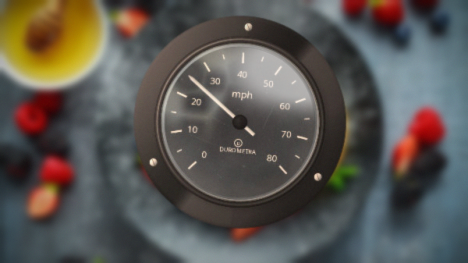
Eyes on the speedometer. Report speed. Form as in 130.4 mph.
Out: 25 mph
